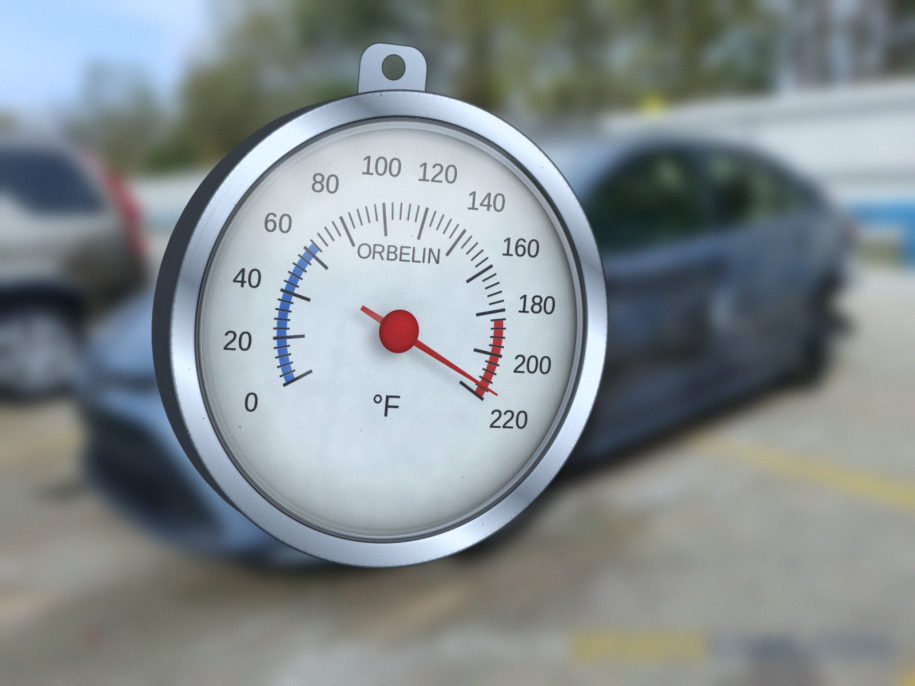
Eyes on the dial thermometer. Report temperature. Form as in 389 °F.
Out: 216 °F
